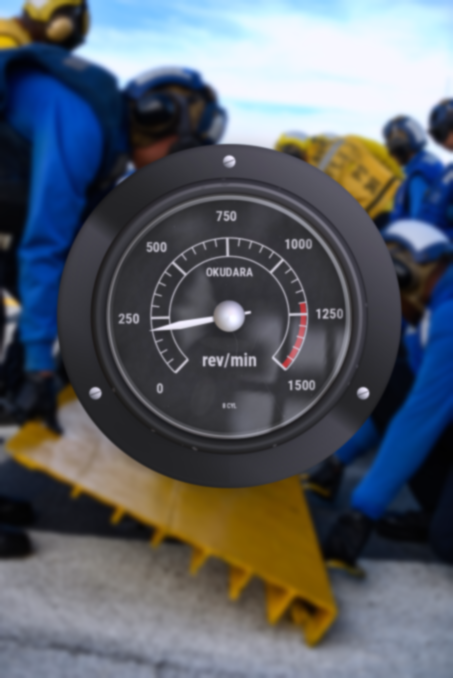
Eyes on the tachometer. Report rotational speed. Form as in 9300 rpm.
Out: 200 rpm
